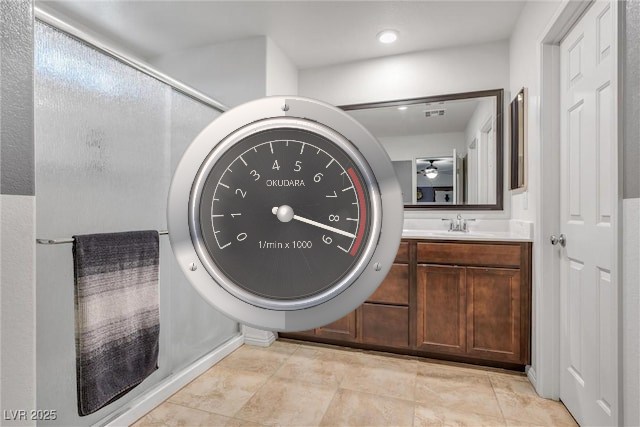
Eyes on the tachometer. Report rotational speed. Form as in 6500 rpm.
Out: 8500 rpm
